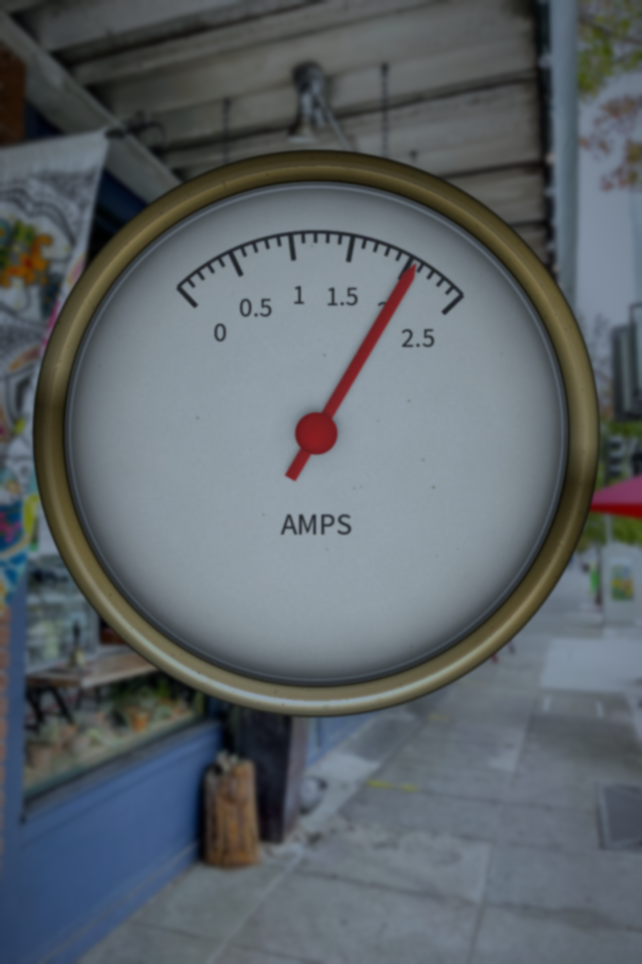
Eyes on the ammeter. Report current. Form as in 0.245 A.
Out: 2.05 A
